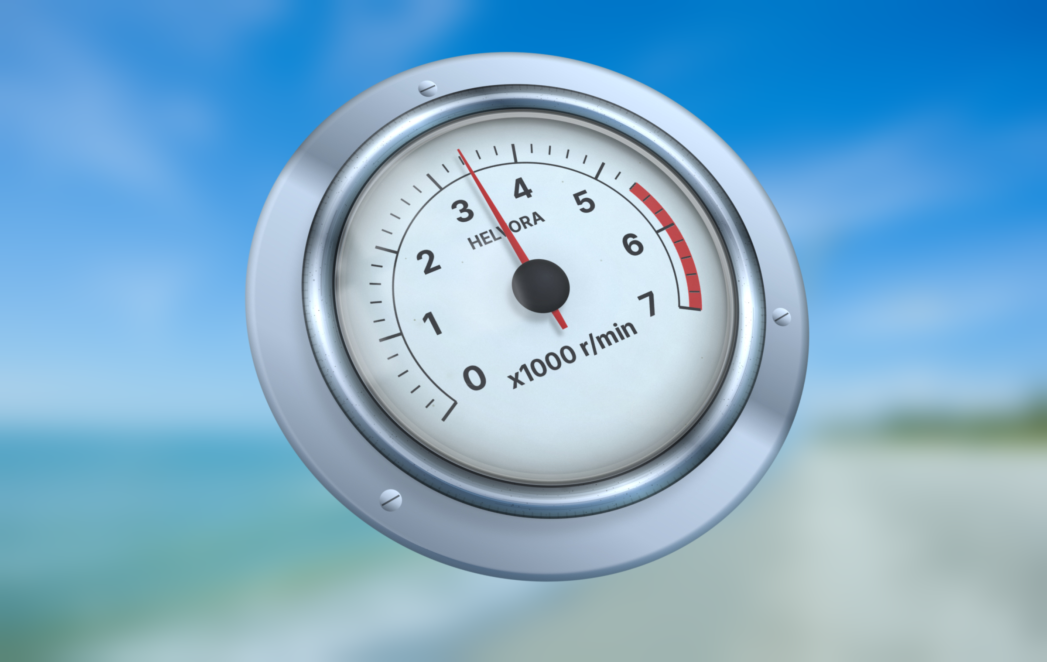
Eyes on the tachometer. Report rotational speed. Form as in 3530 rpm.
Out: 3400 rpm
